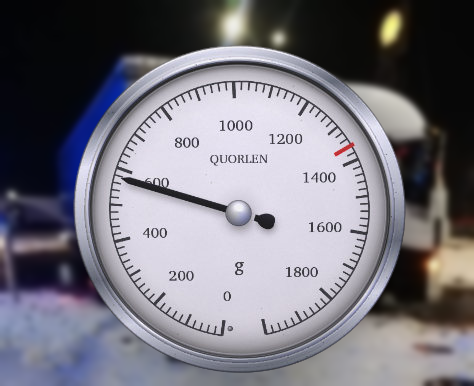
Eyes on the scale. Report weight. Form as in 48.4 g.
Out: 580 g
